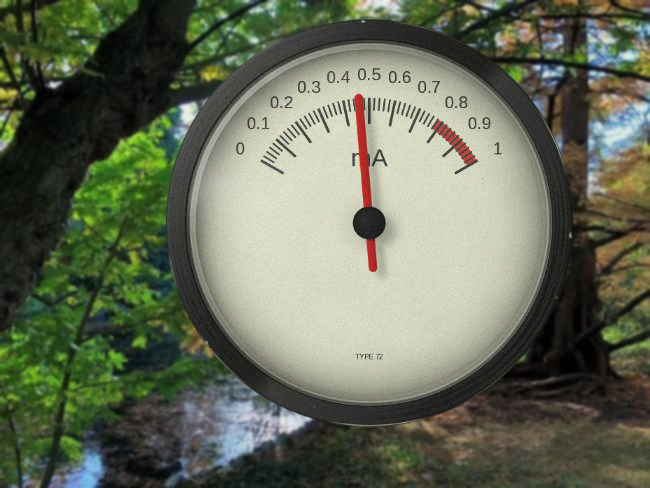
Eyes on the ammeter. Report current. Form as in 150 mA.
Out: 0.46 mA
